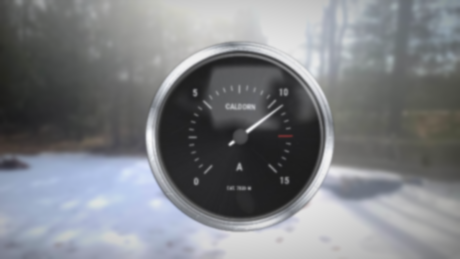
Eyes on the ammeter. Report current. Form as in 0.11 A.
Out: 10.5 A
